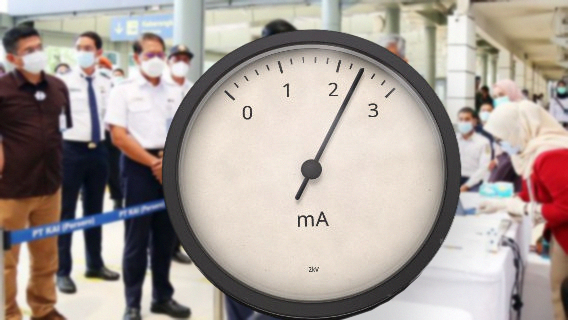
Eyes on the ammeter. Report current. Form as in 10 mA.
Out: 2.4 mA
